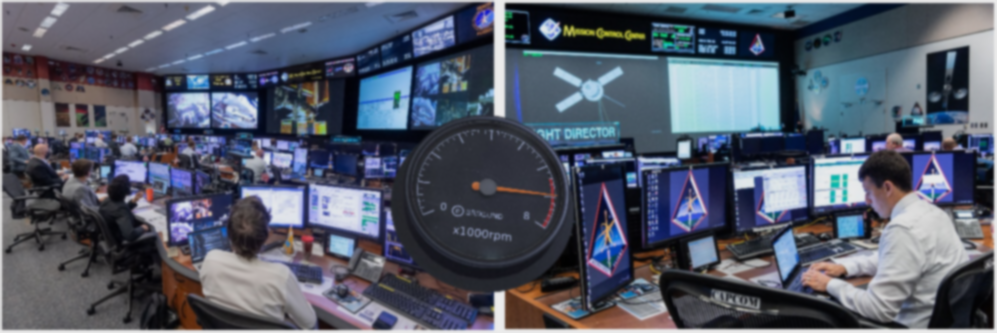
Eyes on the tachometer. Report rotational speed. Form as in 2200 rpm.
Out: 7000 rpm
